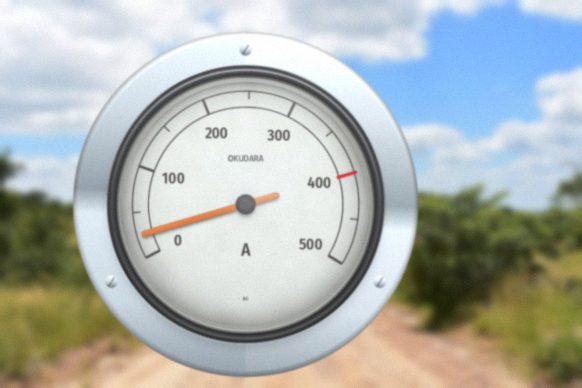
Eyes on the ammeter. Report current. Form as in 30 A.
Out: 25 A
